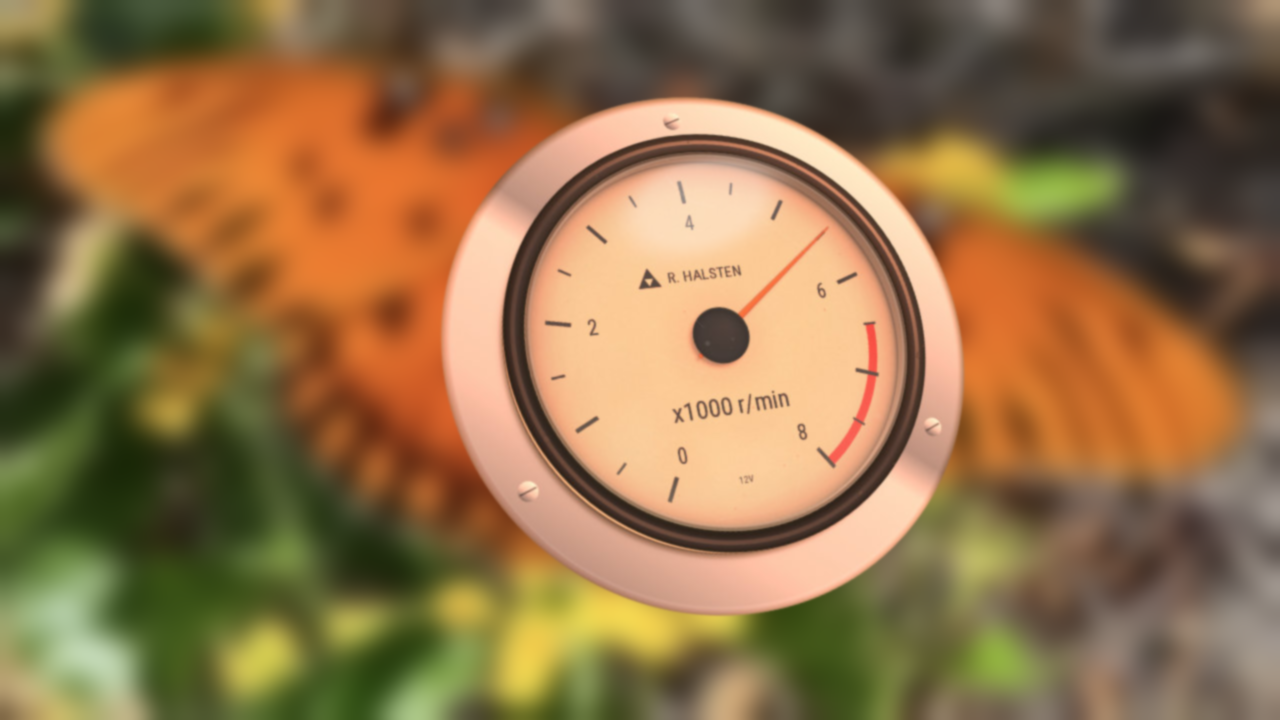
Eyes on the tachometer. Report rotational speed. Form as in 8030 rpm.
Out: 5500 rpm
